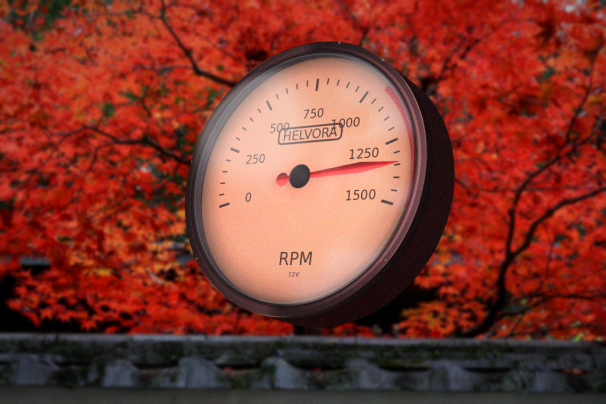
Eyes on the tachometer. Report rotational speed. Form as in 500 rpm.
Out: 1350 rpm
